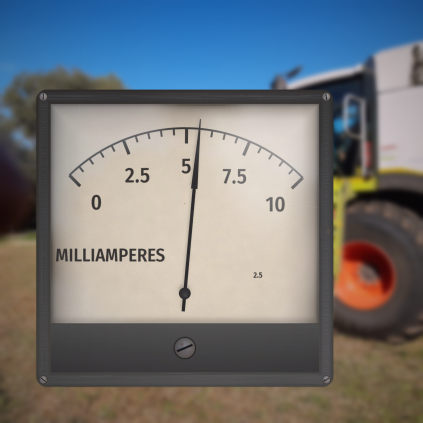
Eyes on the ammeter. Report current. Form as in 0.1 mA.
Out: 5.5 mA
